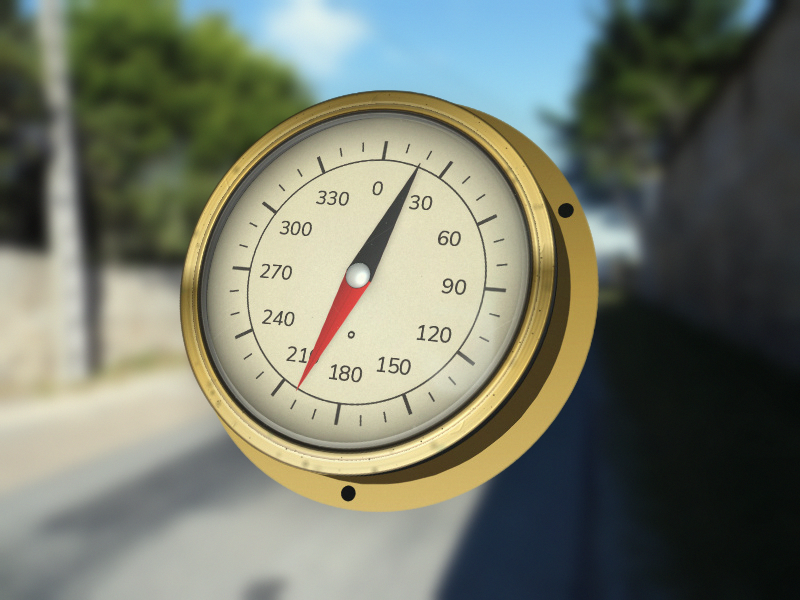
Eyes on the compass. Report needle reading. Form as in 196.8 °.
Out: 200 °
